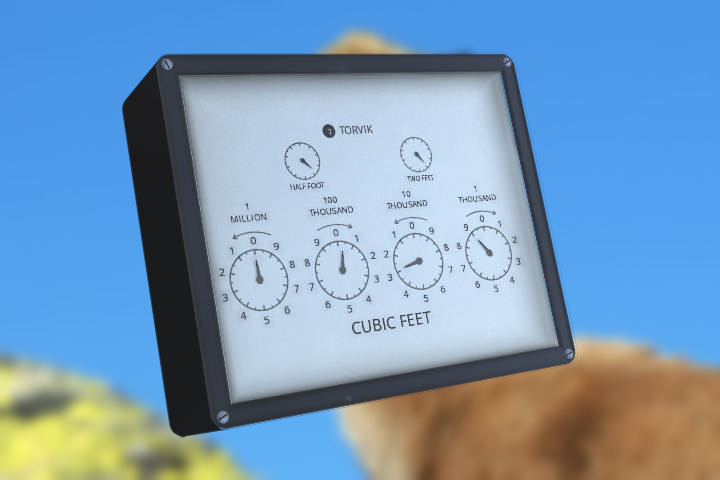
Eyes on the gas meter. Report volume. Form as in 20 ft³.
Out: 2900 ft³
